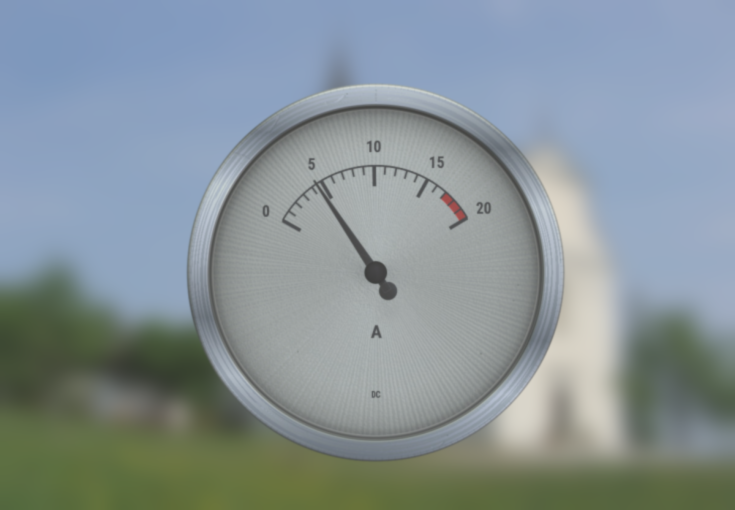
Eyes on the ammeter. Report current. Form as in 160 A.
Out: 4.5 A
